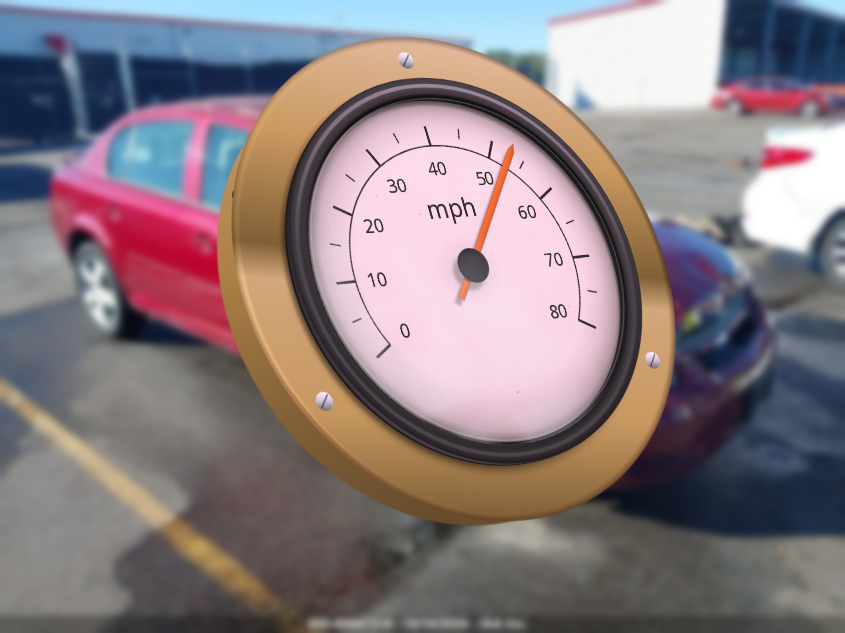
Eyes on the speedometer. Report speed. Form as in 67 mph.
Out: 52.5 mph
